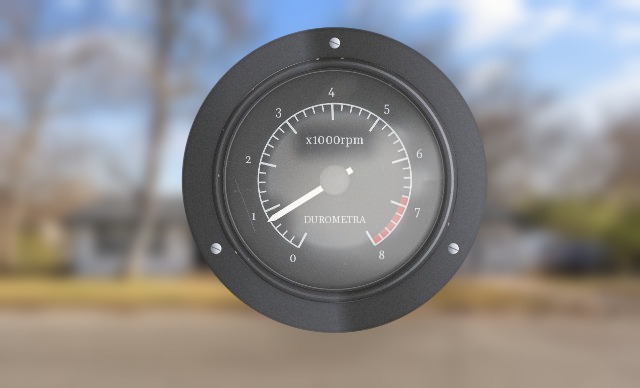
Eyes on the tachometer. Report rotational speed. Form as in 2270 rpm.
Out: 800 rpm
